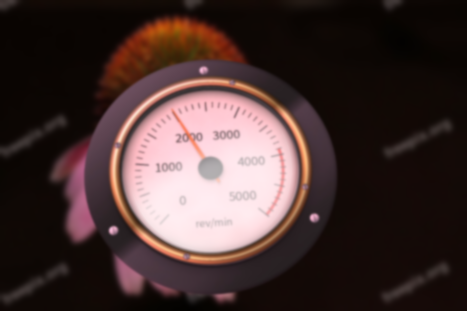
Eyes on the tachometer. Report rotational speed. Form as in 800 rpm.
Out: 2000 rpm
